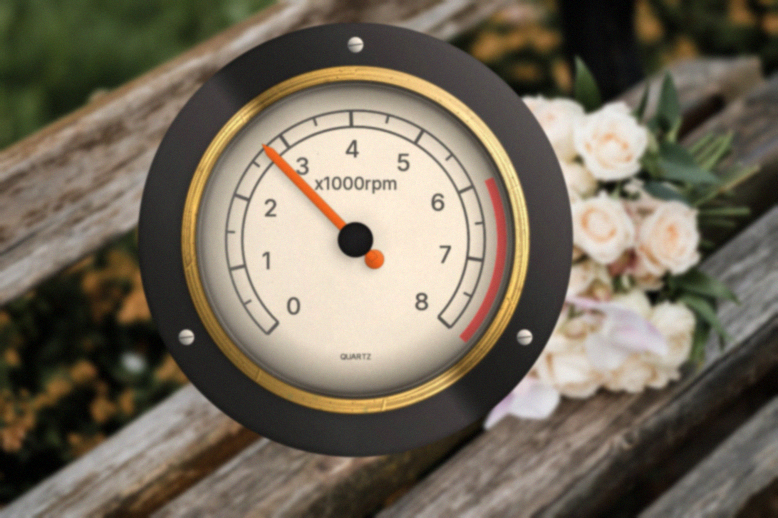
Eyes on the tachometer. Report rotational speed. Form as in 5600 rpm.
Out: 2750 rpm
